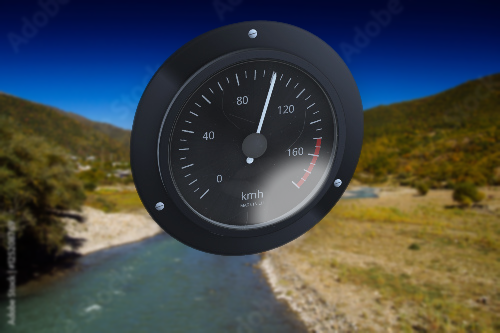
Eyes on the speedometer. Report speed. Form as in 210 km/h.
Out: 100 km/h
